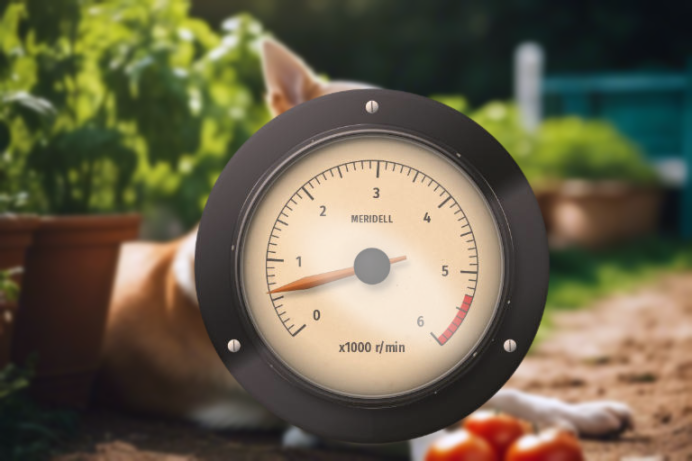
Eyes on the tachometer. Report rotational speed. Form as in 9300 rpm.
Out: 600 rpm
